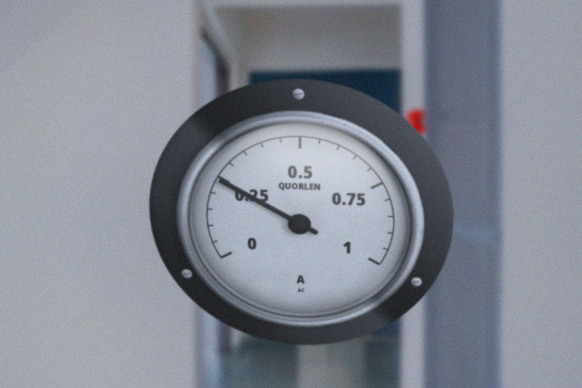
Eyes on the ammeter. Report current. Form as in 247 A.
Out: 0.25 A
